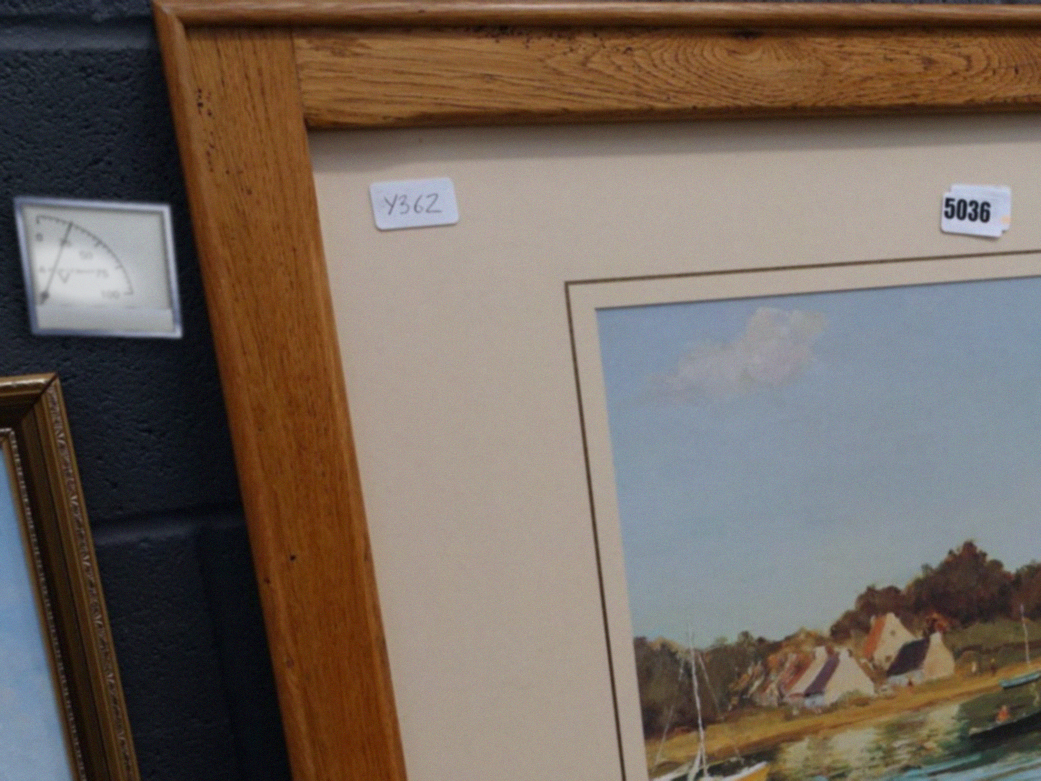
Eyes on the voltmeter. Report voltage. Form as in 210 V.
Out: 25 V
